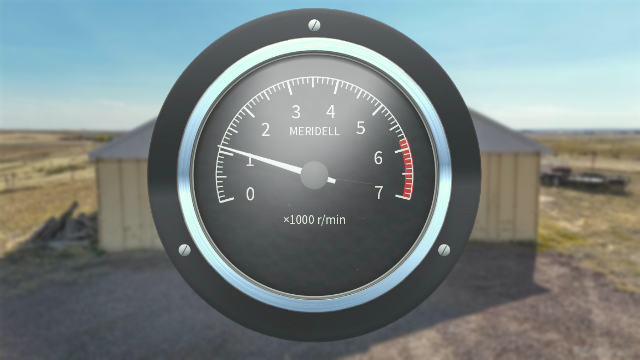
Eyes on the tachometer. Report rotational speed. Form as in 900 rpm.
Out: 1100 rpm
